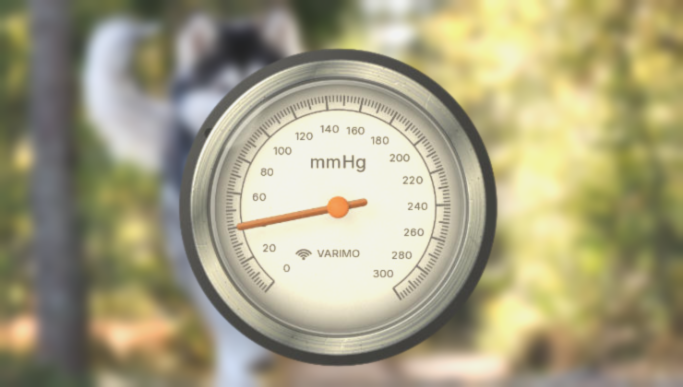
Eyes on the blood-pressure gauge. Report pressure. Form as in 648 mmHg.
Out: 40 mmHg
